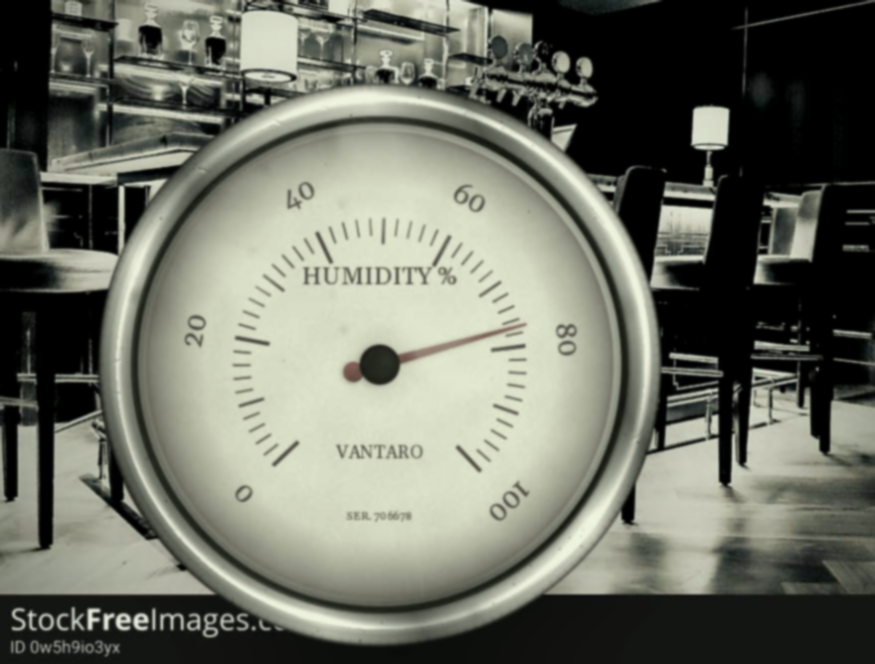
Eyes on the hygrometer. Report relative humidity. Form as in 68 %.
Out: 77 %
